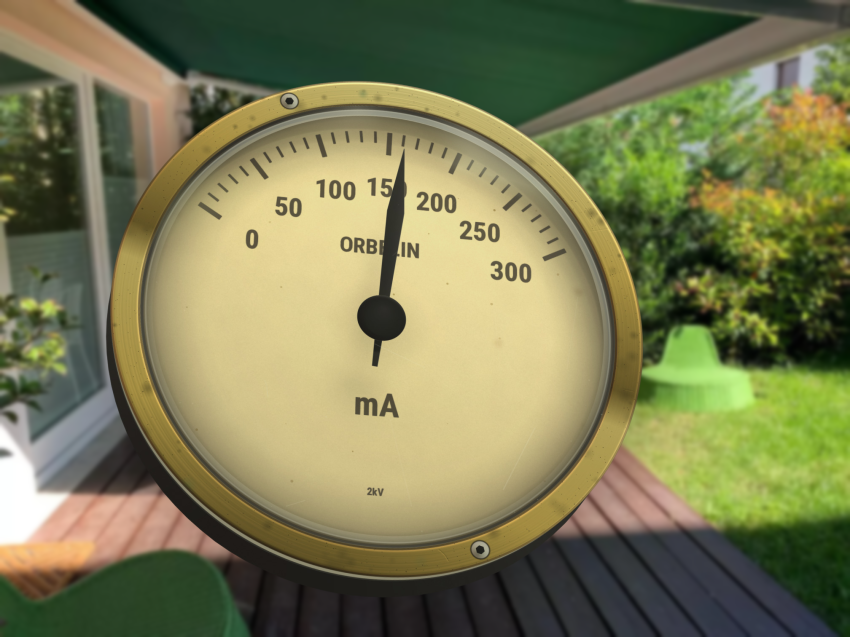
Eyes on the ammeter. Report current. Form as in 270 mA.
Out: 160 mA
